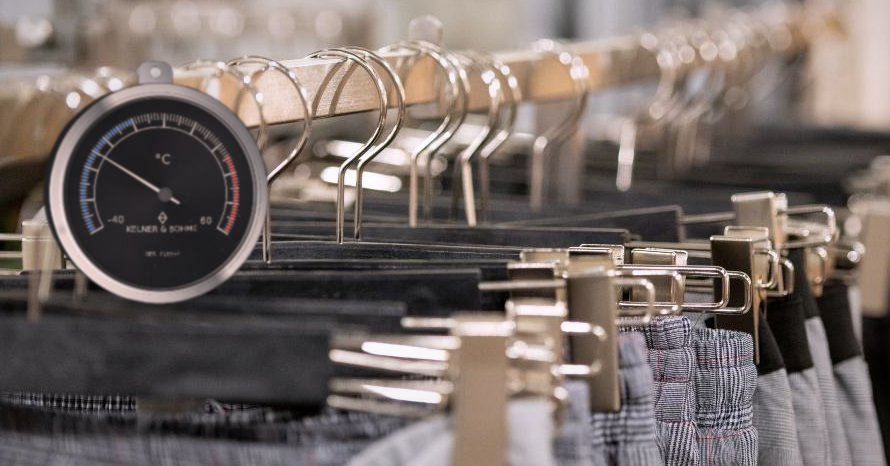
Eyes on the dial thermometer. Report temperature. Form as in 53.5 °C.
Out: -15 °C
